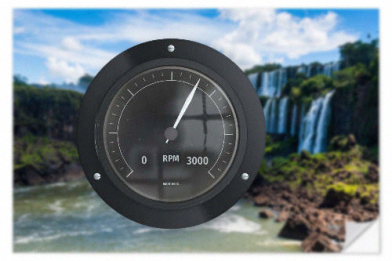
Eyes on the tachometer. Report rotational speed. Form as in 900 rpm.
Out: 1800 rpm
